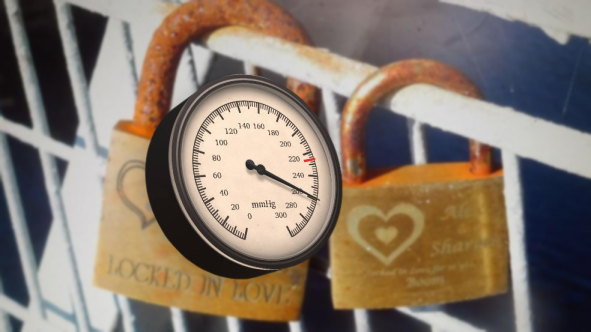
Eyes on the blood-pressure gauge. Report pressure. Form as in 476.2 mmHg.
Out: 260 mmHg
